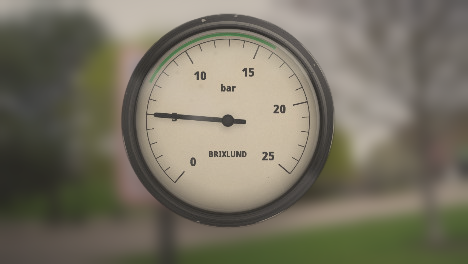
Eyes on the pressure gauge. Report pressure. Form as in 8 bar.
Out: 5 bar
